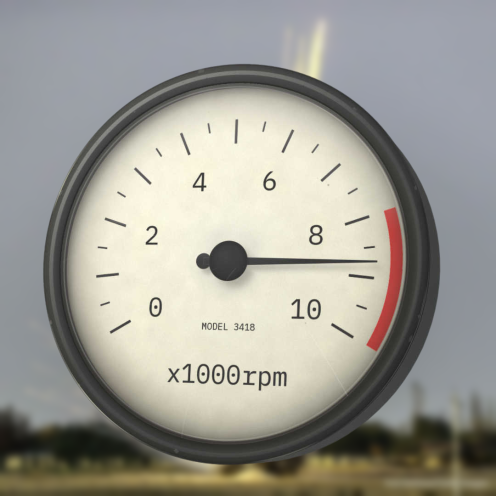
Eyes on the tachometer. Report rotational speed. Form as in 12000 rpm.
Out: 8750 rpm
